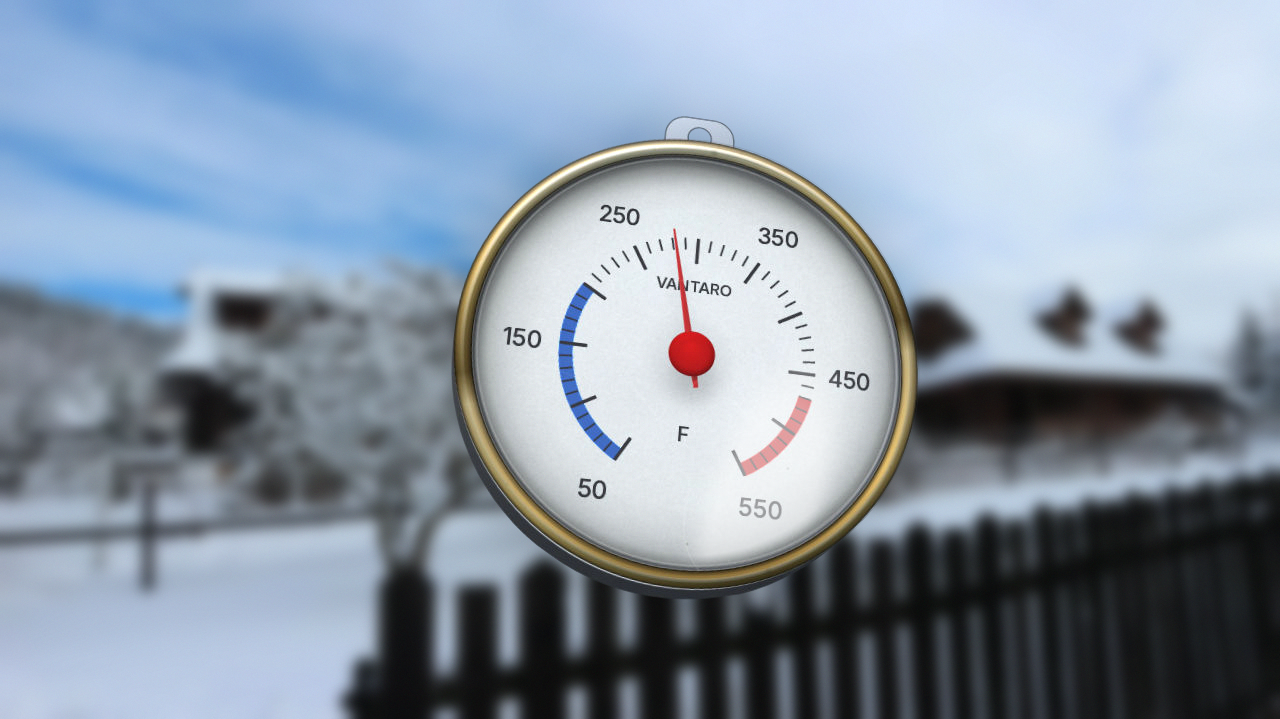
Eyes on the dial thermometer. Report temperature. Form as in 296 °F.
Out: 280 °F
